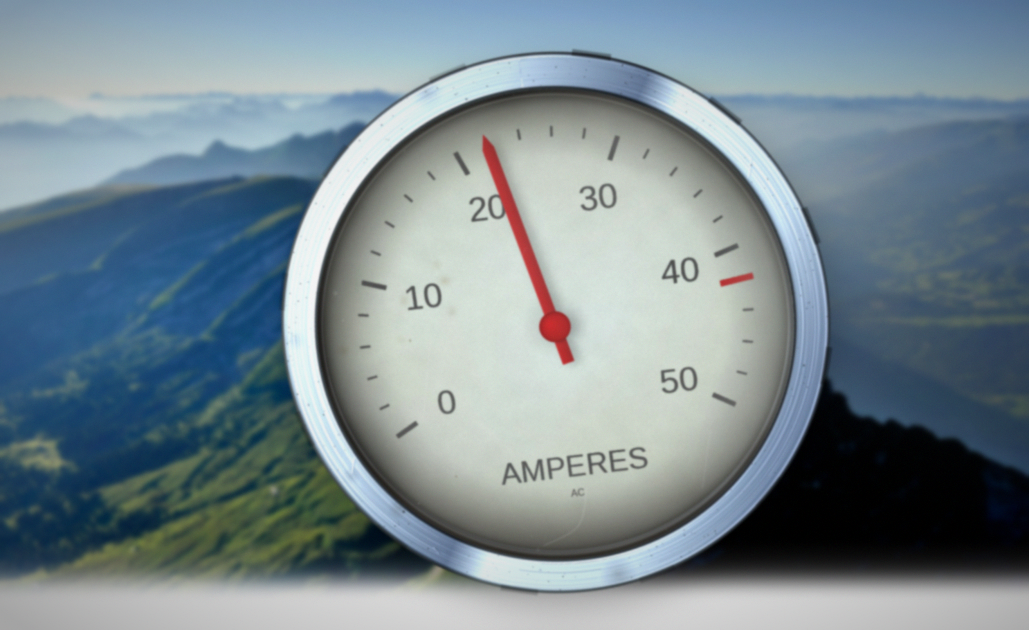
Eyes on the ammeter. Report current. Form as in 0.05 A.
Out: 22 A
